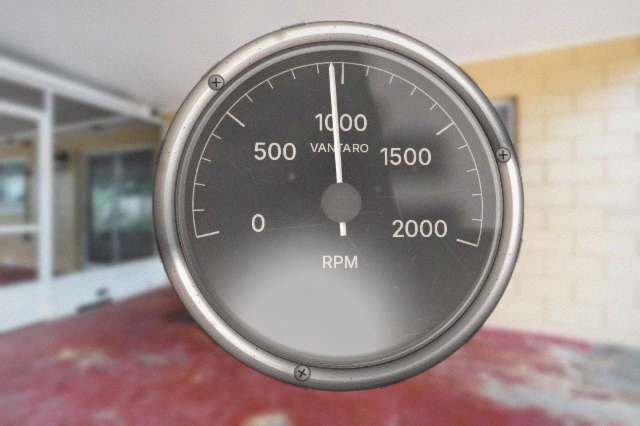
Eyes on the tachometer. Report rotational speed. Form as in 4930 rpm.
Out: 950 rpm
